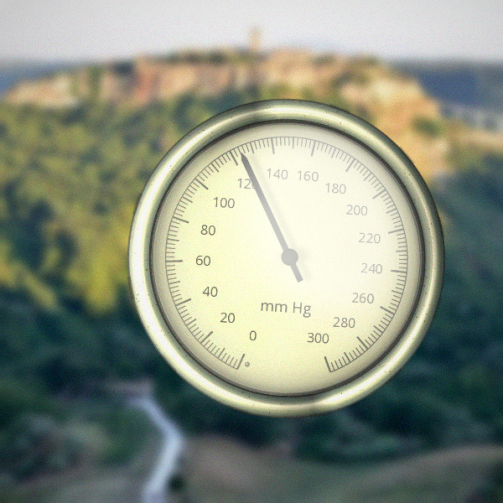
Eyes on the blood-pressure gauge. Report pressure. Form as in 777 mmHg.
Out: 124 mmHg
